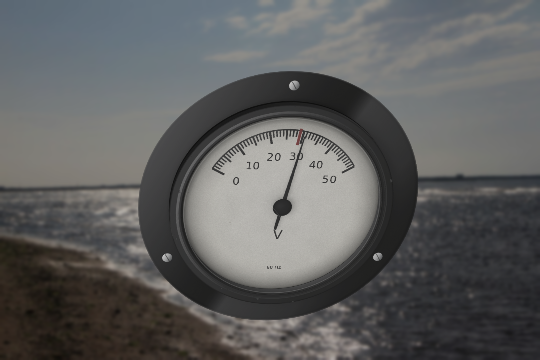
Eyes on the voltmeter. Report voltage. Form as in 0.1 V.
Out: 30 V
